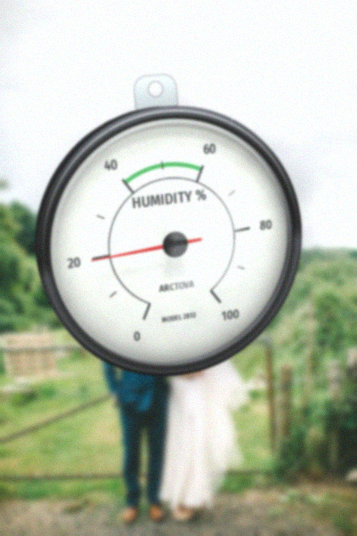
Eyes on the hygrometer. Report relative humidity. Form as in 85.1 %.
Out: 20 %
